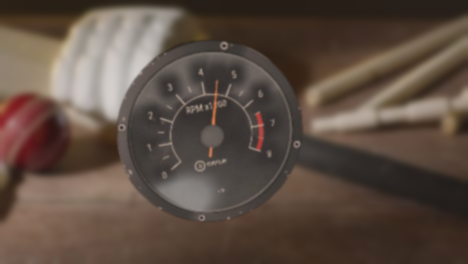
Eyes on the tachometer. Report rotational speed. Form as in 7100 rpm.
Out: 4500 rpm
